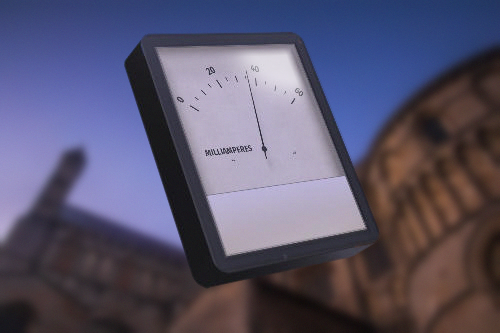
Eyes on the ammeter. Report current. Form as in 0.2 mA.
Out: 35 mA
